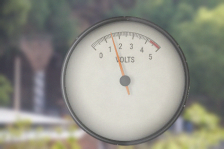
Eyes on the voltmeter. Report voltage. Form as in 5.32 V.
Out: 1.5 V
